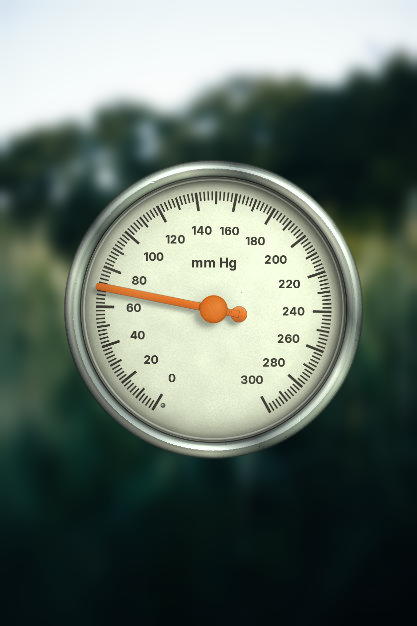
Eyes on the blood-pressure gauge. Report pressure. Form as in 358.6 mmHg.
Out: 70 mmHg
